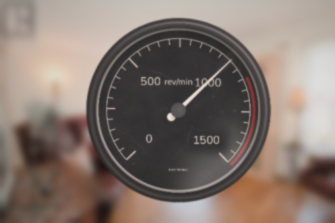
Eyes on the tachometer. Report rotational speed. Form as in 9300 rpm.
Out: 1000 rpm
